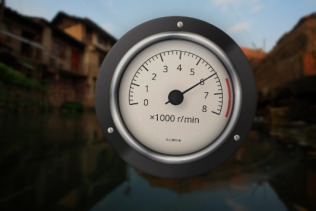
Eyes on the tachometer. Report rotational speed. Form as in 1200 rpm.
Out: 6000 rpm
